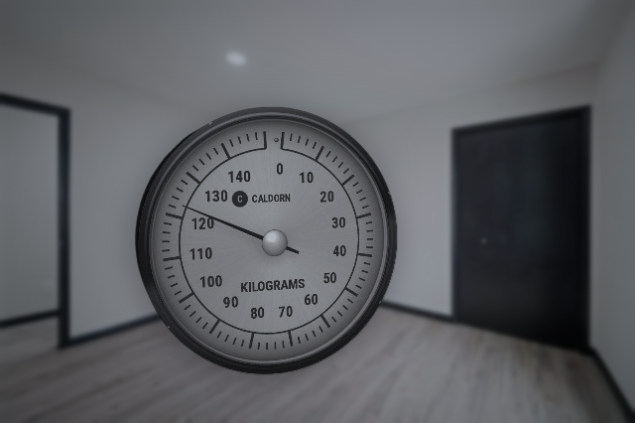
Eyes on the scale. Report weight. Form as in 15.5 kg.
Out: 123 kg
